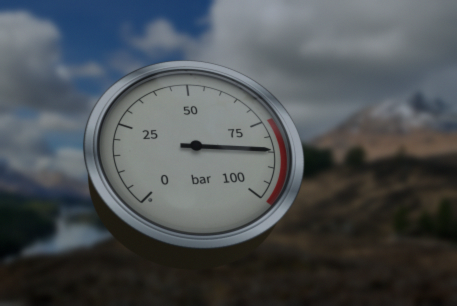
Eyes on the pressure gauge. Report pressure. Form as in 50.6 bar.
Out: 85 bar
